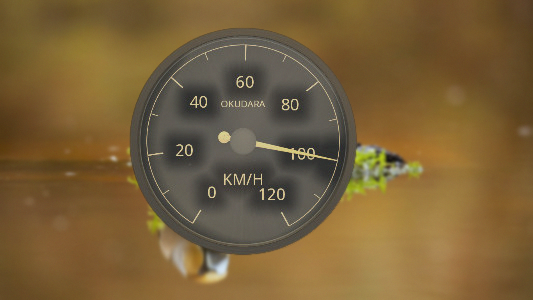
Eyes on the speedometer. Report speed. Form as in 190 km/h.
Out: 100 km/h
